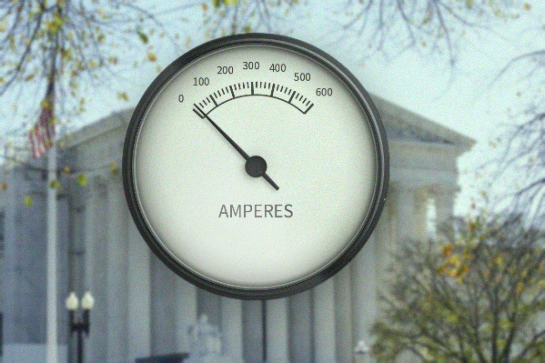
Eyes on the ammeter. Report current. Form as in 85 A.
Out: 20 A
